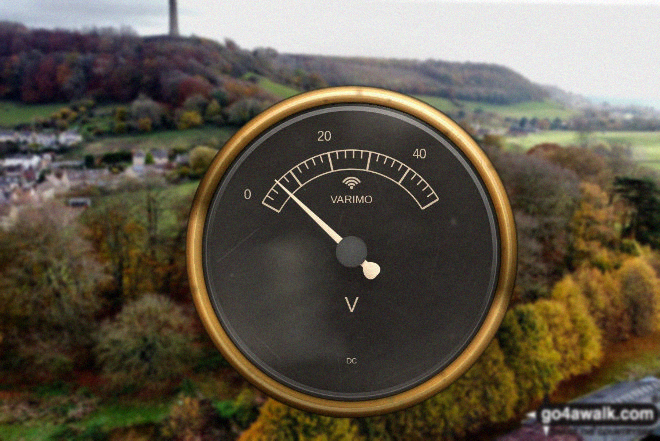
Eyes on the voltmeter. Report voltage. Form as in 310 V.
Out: 6 V
